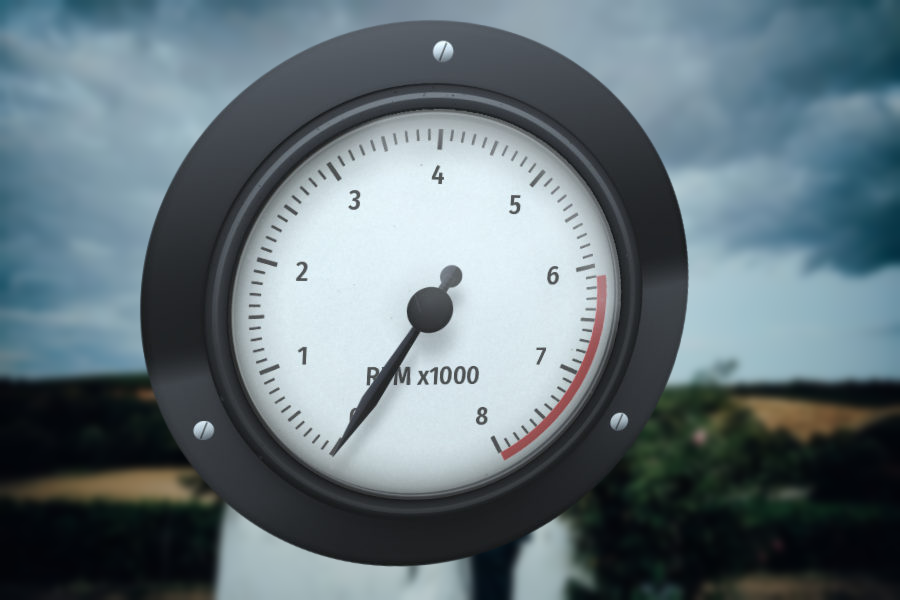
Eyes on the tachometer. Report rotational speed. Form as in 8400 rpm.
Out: 0 rpm
